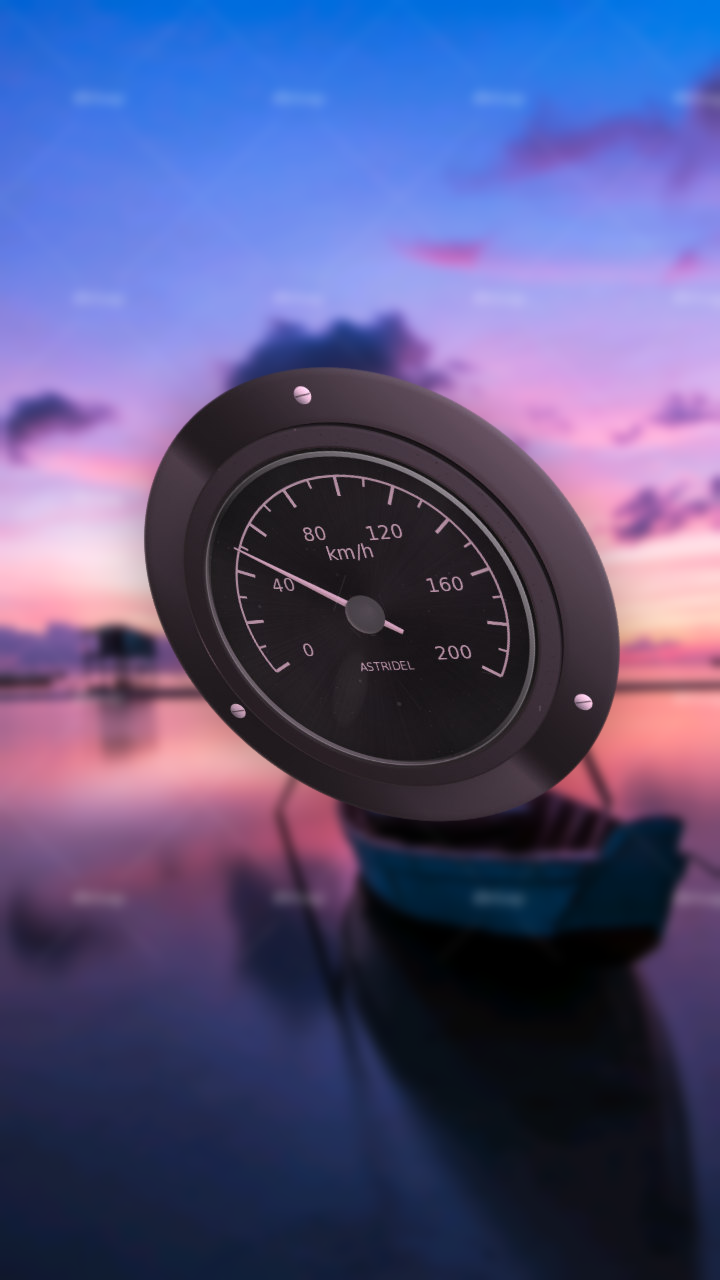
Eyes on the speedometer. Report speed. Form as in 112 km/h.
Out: 50 km/h
